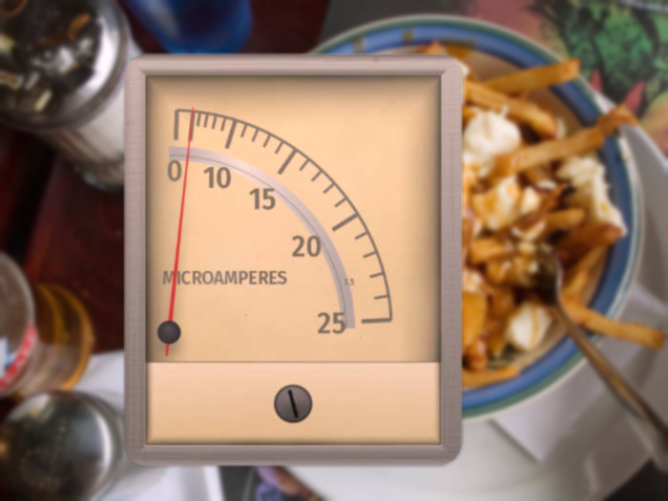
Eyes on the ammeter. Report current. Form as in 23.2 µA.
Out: 5 µA
